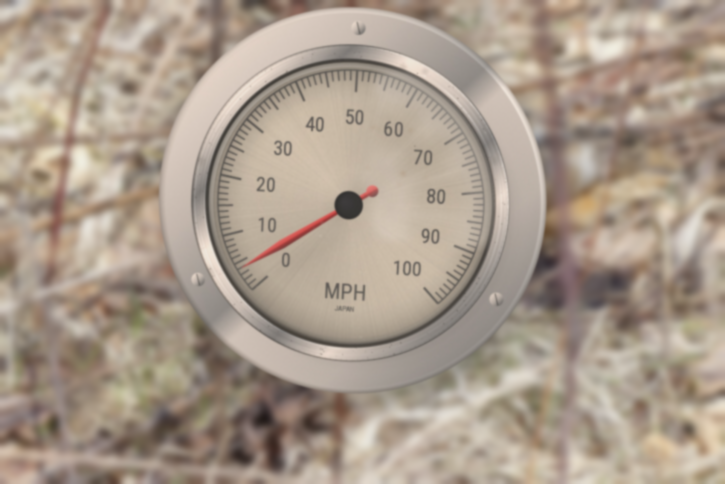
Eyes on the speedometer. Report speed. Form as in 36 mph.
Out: 4 mph
